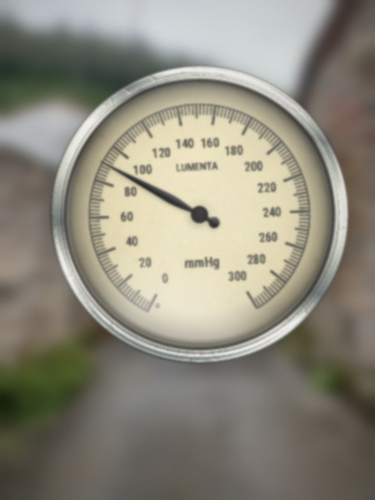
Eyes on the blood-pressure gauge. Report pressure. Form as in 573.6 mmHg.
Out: 90 mmHg
